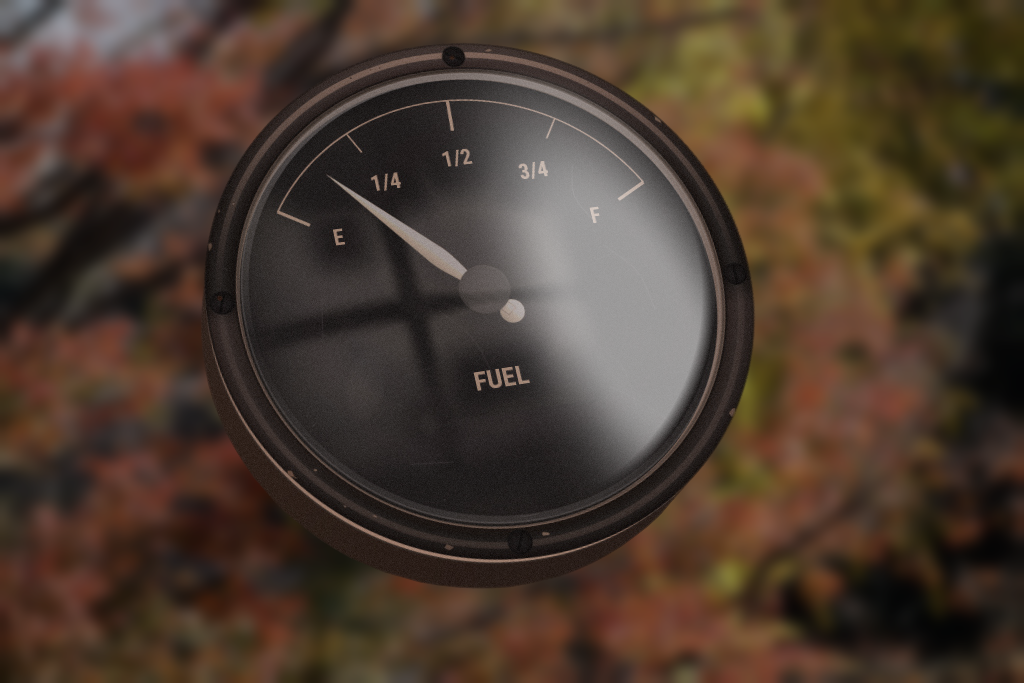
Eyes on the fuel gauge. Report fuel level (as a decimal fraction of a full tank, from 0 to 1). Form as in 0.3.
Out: 0.125
